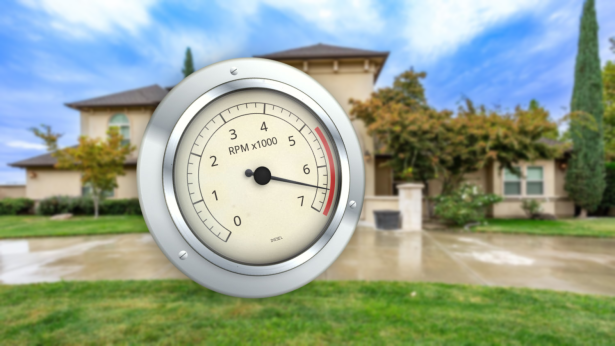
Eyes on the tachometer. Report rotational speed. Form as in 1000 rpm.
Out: 6500 rpm
